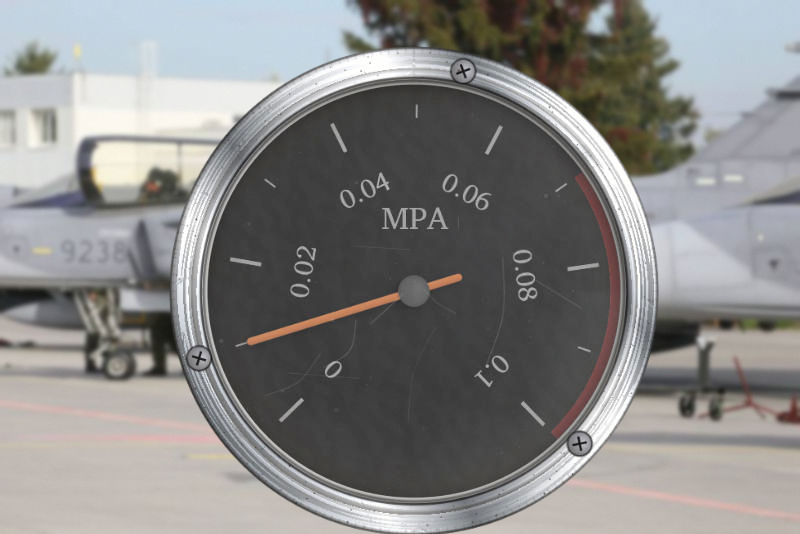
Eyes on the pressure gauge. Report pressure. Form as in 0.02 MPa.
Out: 0.01 MPa
